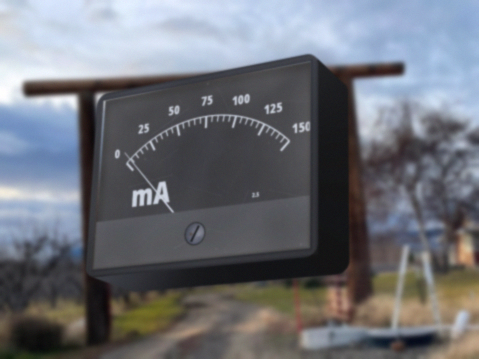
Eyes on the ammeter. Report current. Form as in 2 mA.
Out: 5 mA
